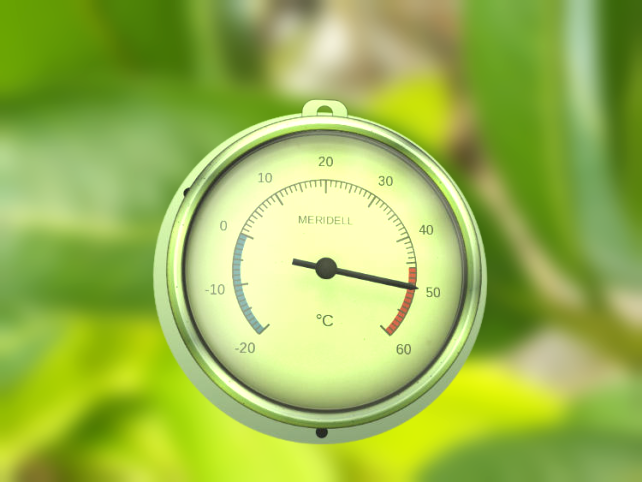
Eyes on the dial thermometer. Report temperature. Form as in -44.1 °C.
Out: 50 °C
